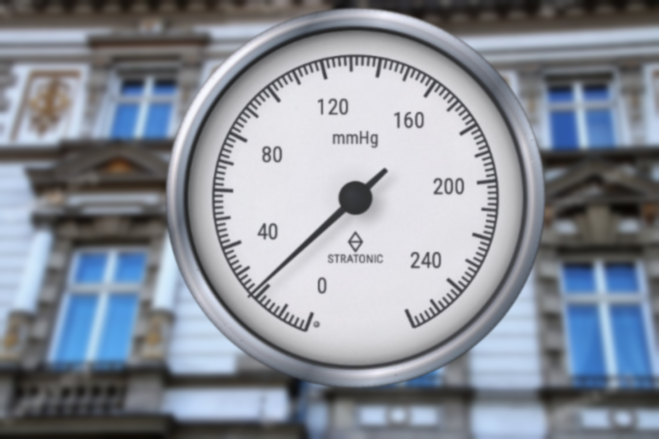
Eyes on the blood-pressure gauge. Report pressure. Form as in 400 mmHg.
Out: 22 mmHg
